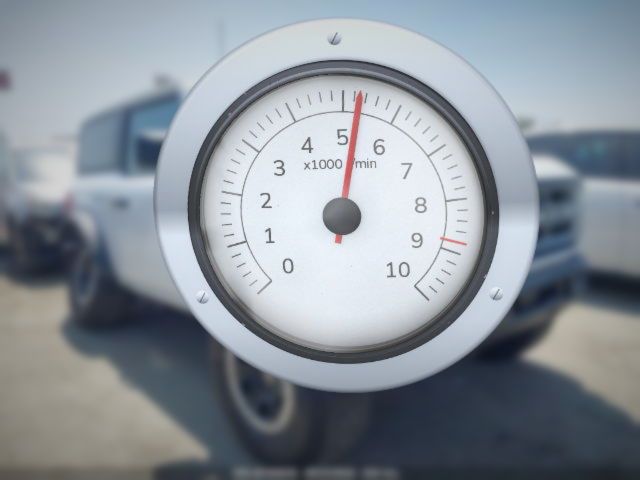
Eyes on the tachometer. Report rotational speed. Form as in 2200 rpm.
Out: 5300 rpm
